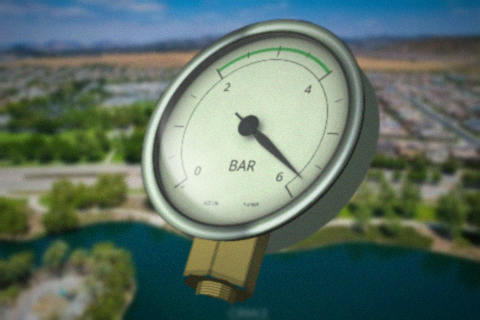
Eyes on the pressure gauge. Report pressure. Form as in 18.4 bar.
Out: 5.75 bar
